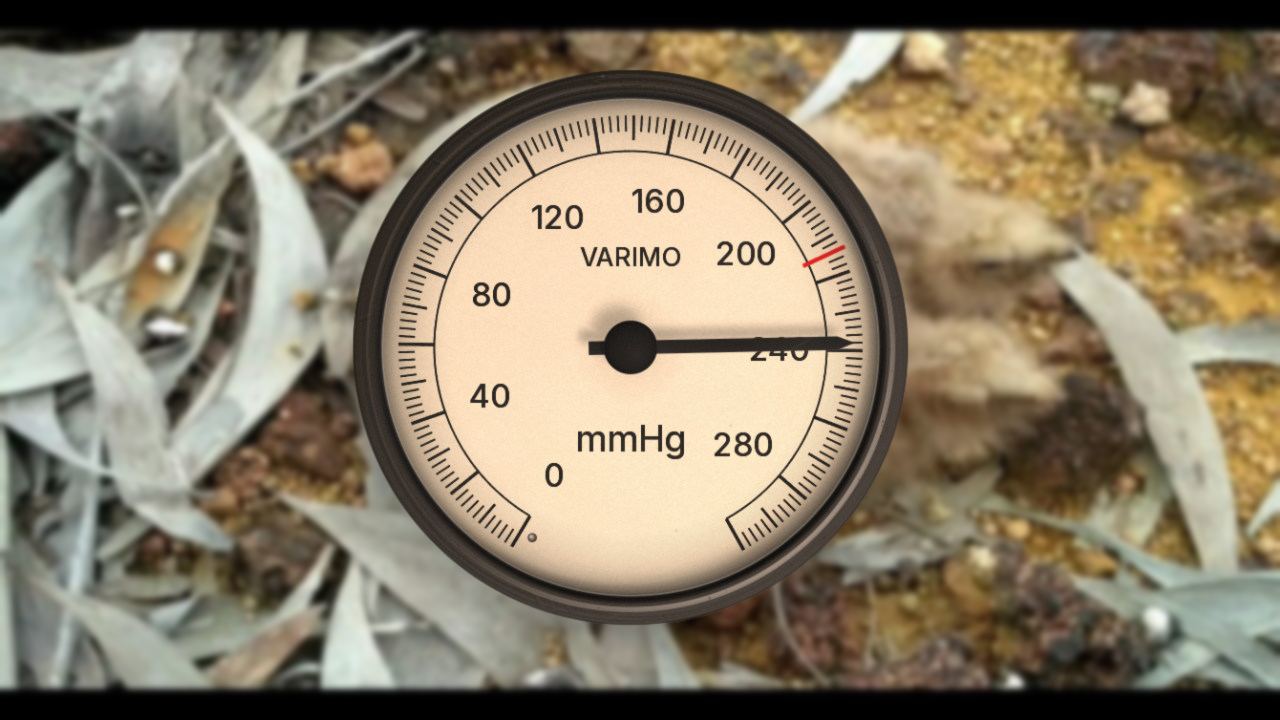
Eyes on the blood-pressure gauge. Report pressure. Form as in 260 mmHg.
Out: 238 mmHg
